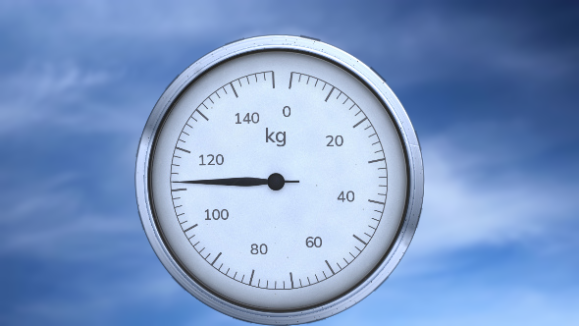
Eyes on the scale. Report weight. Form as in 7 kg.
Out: 112 kg
